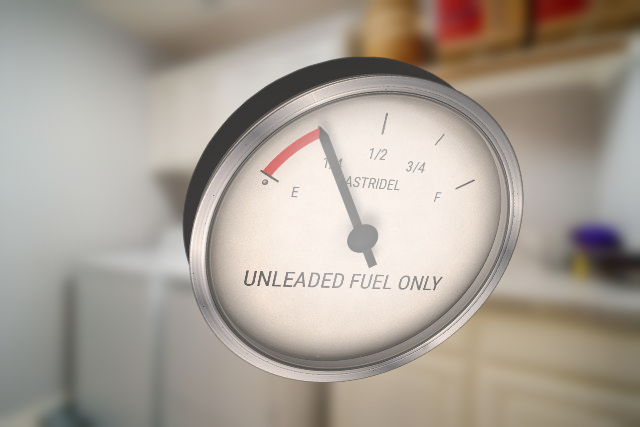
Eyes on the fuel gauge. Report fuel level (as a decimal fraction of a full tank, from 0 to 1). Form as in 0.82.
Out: 0.25
